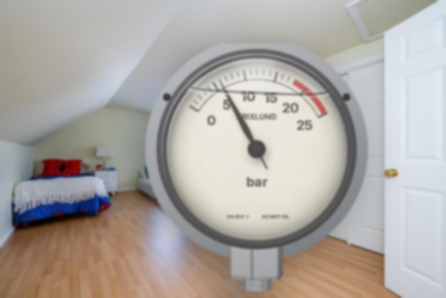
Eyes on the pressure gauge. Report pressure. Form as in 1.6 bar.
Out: 6 bar
